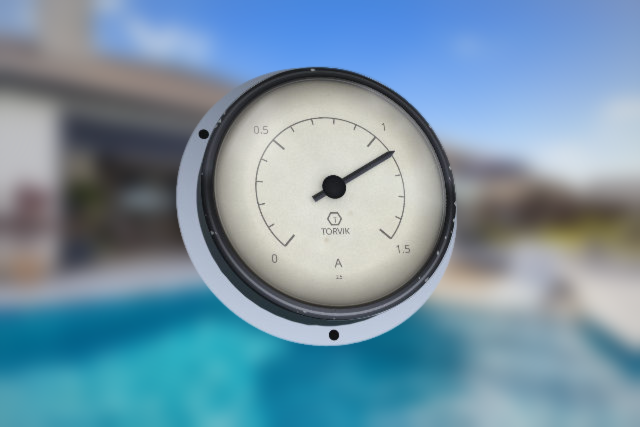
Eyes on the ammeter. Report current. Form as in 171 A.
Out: 1.1 A
